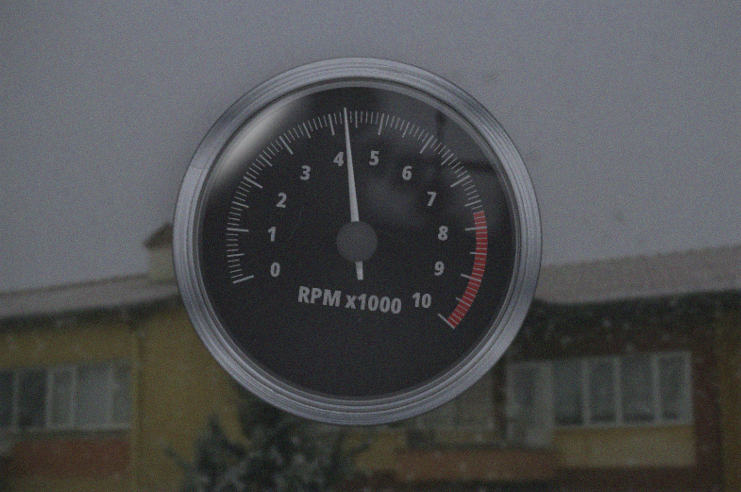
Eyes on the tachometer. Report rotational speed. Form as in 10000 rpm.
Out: 4300 rpm
